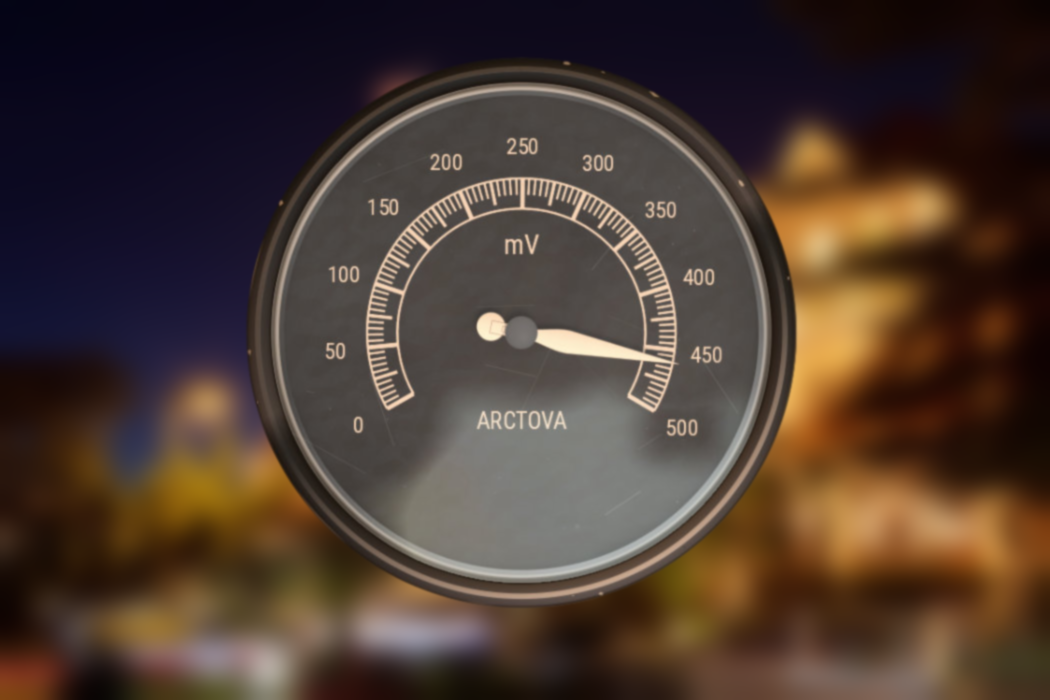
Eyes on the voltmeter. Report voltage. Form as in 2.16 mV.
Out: 460 mV
